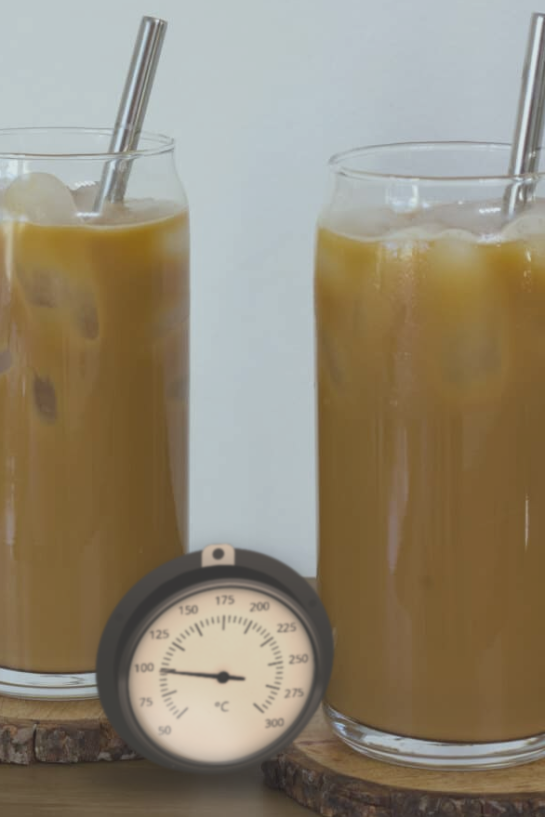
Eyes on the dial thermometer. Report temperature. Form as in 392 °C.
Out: 100 °C
